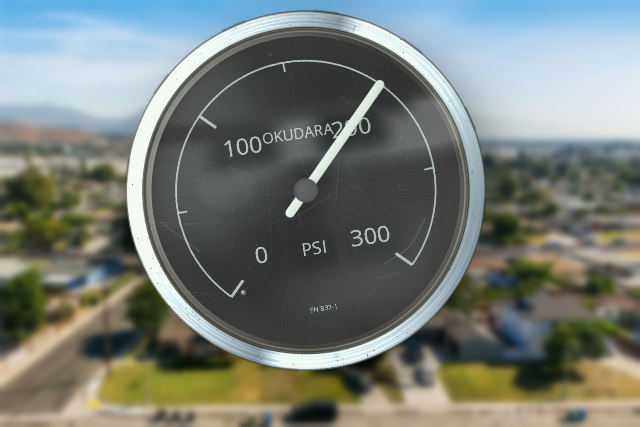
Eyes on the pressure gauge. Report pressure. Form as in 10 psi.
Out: 200 psi
